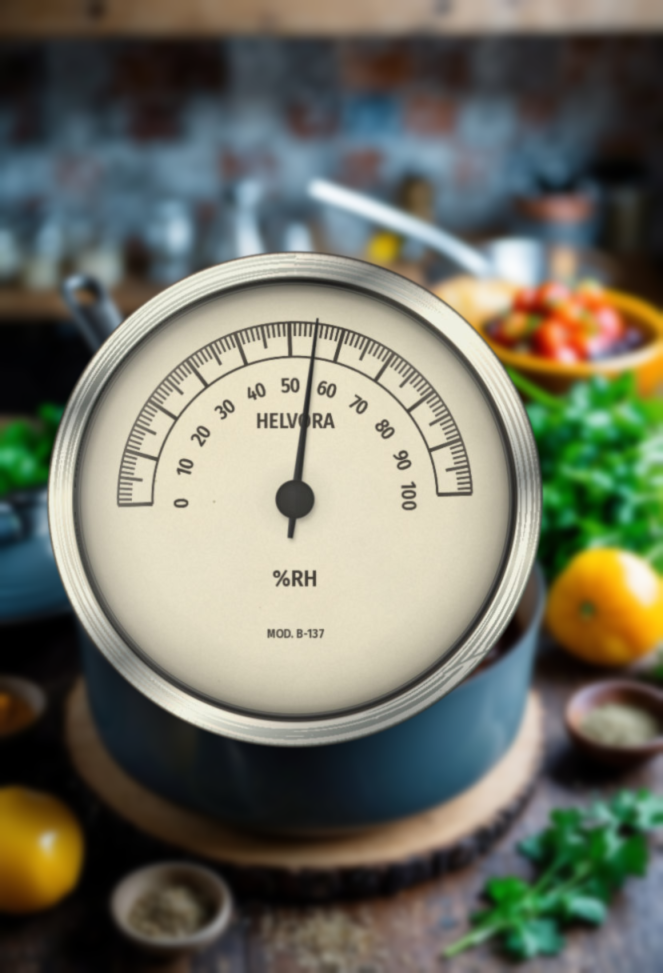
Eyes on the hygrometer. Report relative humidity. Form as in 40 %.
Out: 55 %
